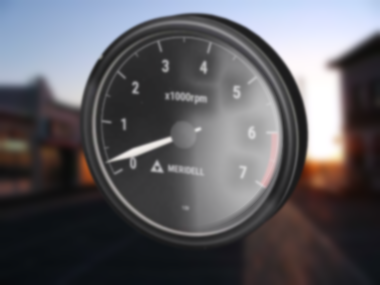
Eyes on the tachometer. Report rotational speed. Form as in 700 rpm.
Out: 250 rpm
